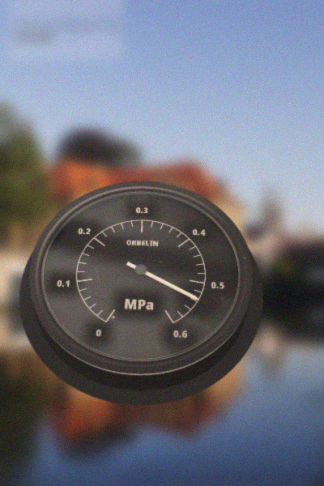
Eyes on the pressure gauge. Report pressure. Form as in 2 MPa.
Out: 0.54 MPa
